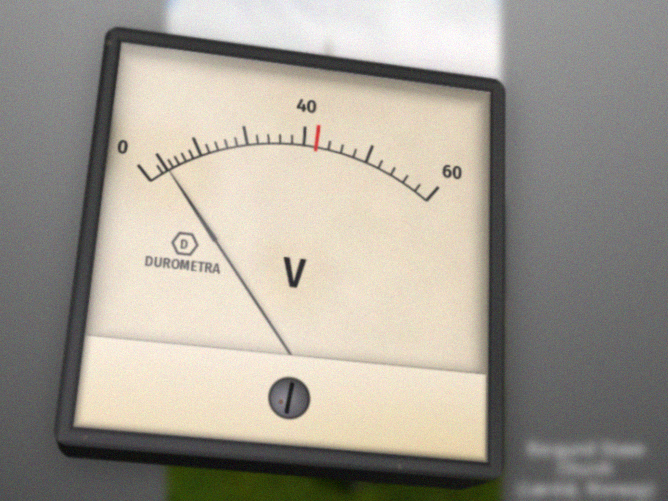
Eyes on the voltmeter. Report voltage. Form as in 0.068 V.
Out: 10 V
